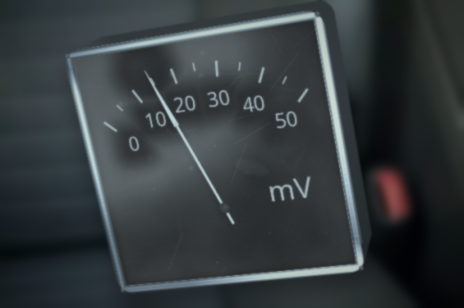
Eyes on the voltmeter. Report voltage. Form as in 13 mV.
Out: 15 mV
